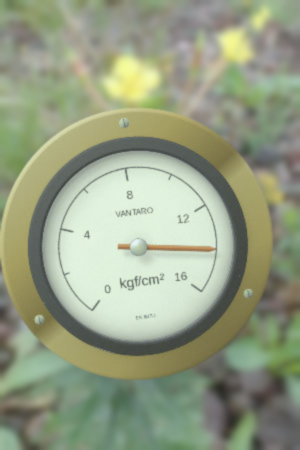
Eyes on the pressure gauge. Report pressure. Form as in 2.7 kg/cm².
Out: 14 kg/cm²
